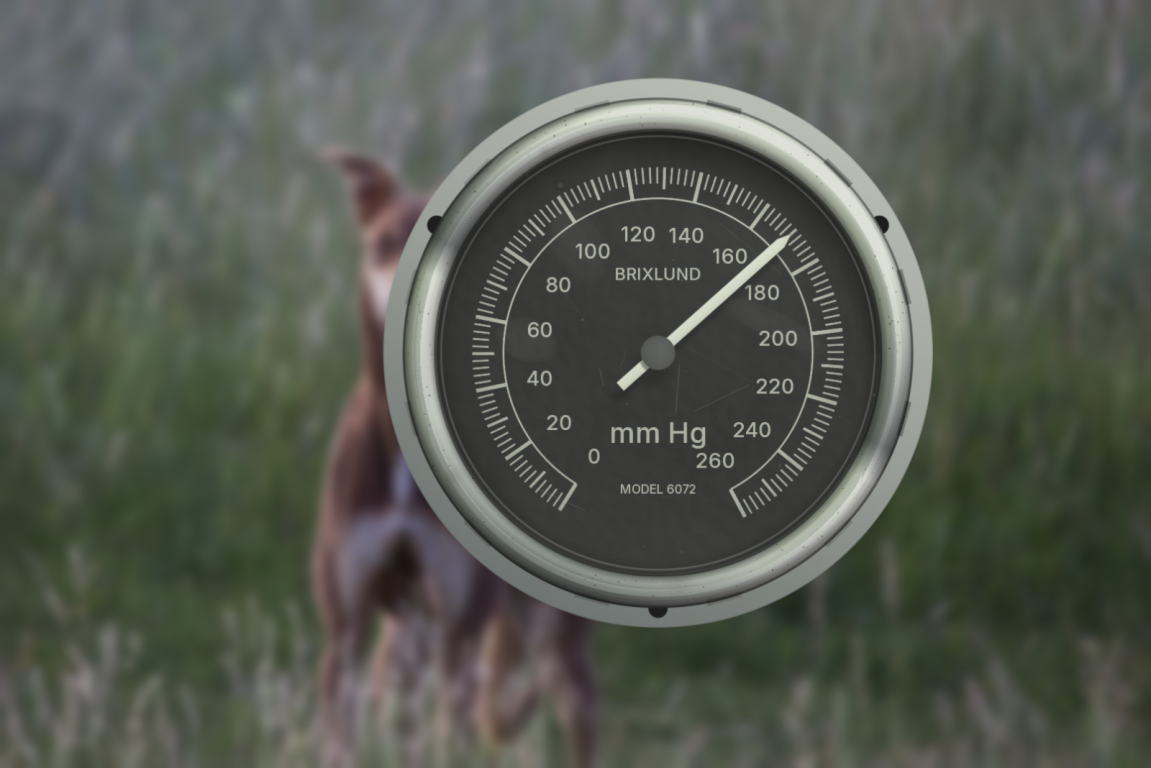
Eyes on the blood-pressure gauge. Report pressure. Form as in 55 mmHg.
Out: 170 mmHg
